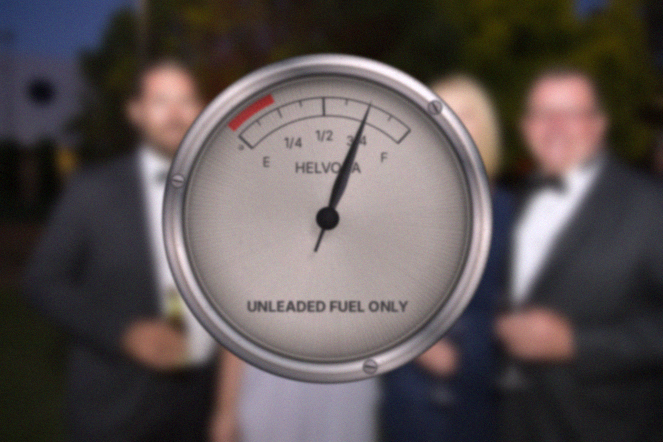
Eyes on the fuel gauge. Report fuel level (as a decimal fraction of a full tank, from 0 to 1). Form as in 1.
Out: 0.75
